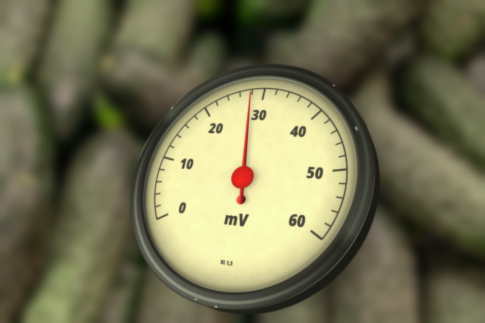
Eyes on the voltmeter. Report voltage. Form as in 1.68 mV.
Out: 28 mV
